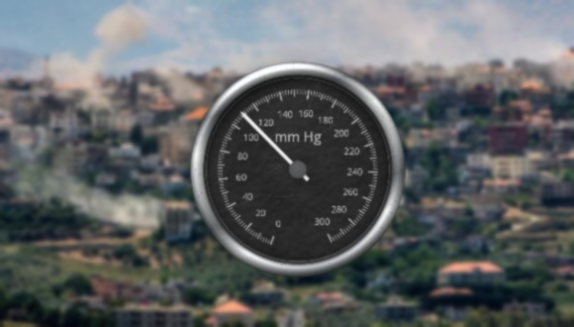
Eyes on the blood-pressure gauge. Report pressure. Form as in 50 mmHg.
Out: 110 mmHg
